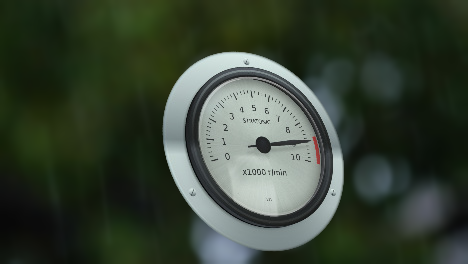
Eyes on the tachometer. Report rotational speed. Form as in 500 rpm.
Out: 9000 rpm
